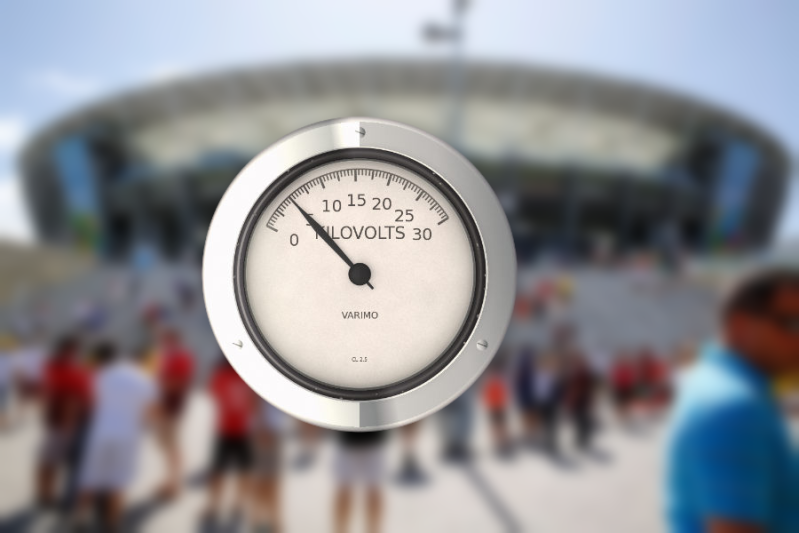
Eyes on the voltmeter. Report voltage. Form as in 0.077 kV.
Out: 5 kV
